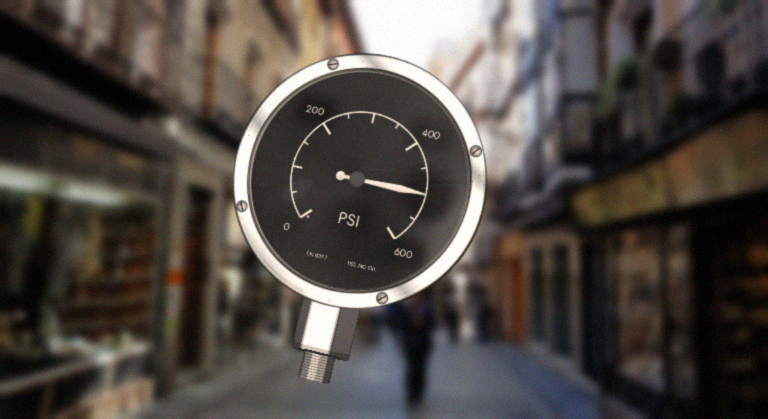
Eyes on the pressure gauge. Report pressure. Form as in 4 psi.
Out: 500 psi
